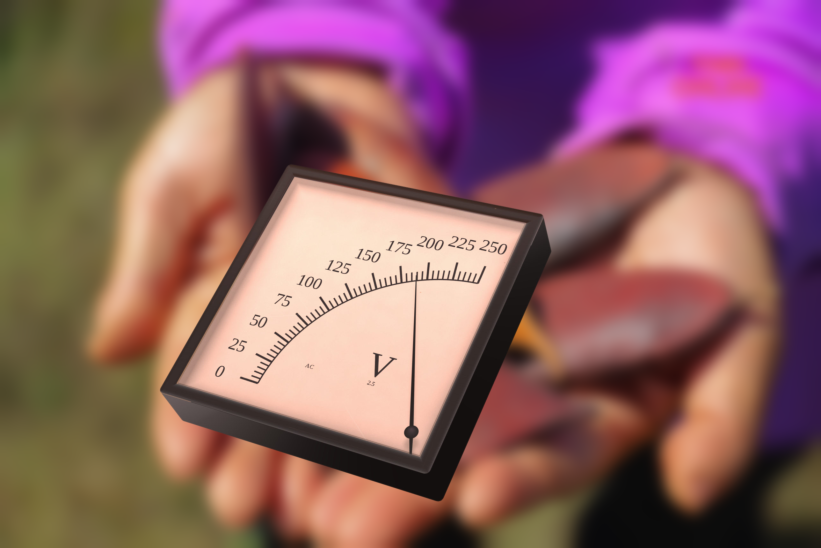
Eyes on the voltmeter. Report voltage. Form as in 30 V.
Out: 190 V
